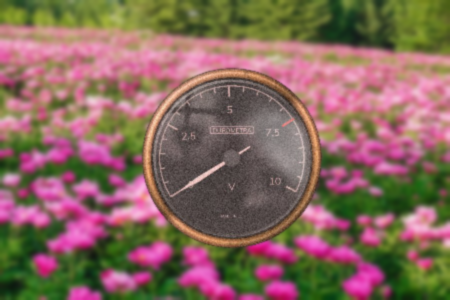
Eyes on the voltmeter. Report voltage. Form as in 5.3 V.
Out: 0 V
